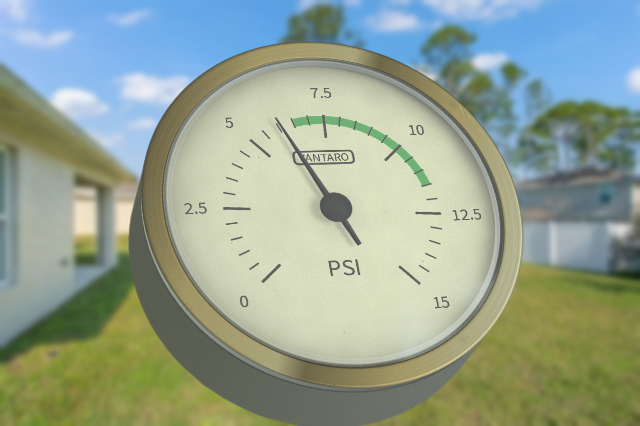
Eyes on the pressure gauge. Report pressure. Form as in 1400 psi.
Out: 6 psi
